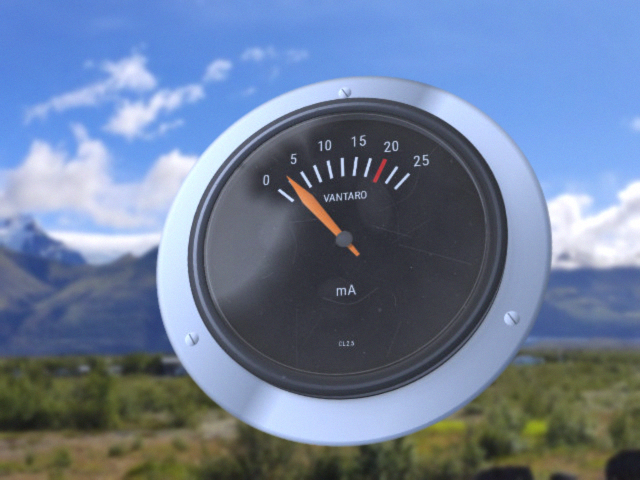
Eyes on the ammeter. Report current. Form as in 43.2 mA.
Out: 2.5 mA
